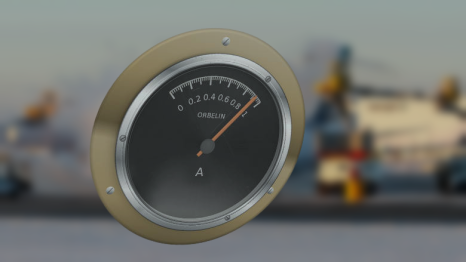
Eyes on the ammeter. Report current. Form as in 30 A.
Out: 0.9 A
